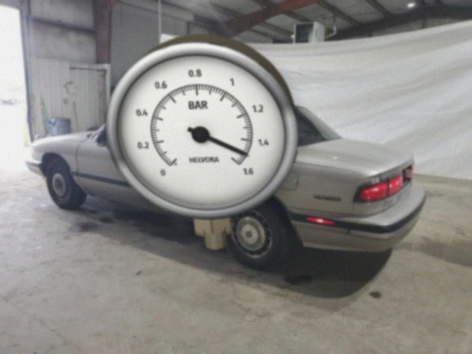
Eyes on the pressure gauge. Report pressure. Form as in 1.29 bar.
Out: 1.5 bar
